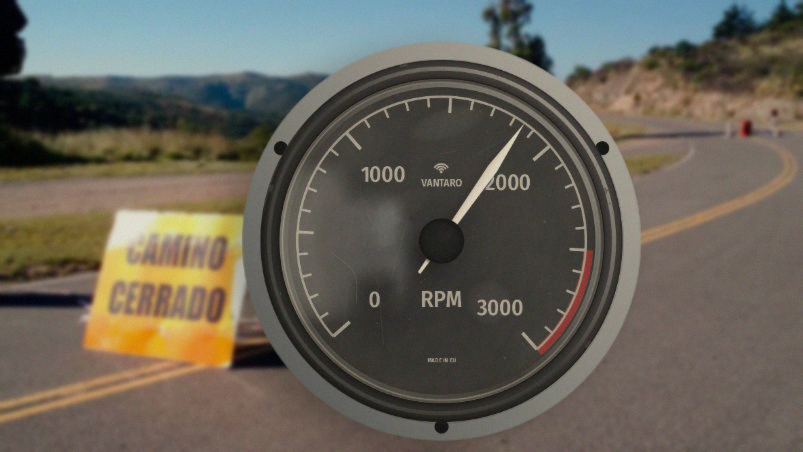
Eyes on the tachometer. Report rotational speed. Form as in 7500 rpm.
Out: 1850 rpm
